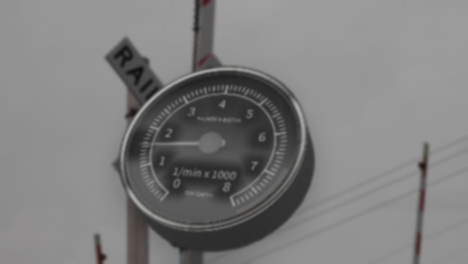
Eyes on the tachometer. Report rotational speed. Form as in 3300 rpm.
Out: 1500 rpm
